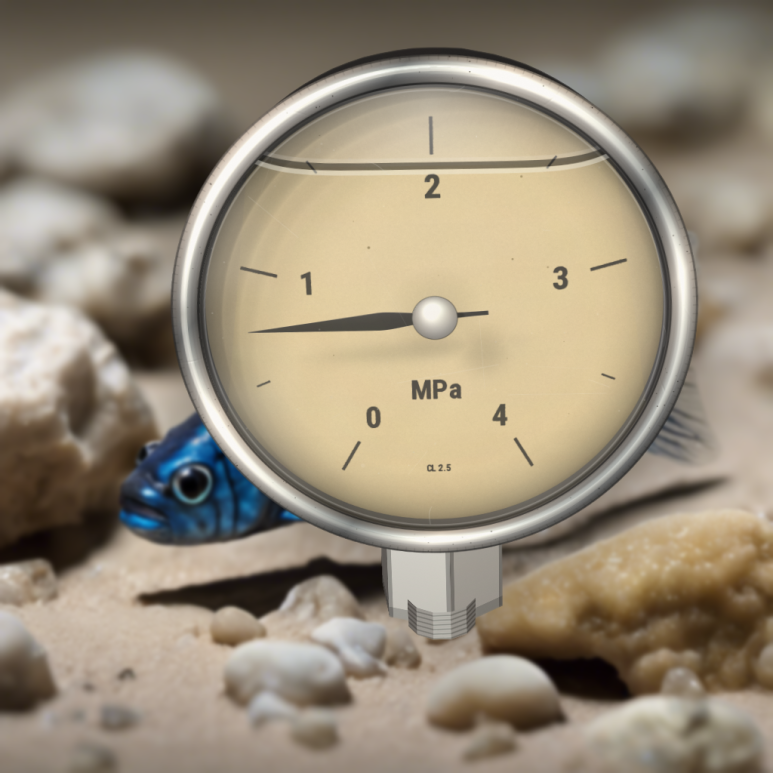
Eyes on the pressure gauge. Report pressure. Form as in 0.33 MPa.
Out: 0.75 MPa
